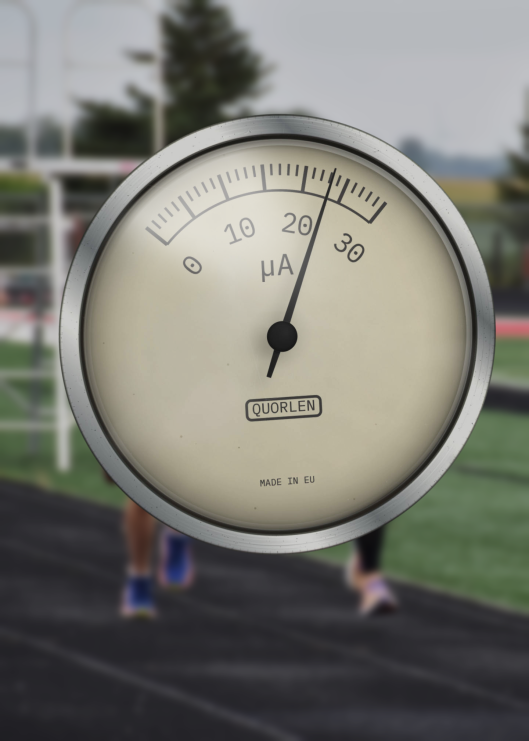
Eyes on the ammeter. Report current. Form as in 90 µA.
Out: 23 µA
